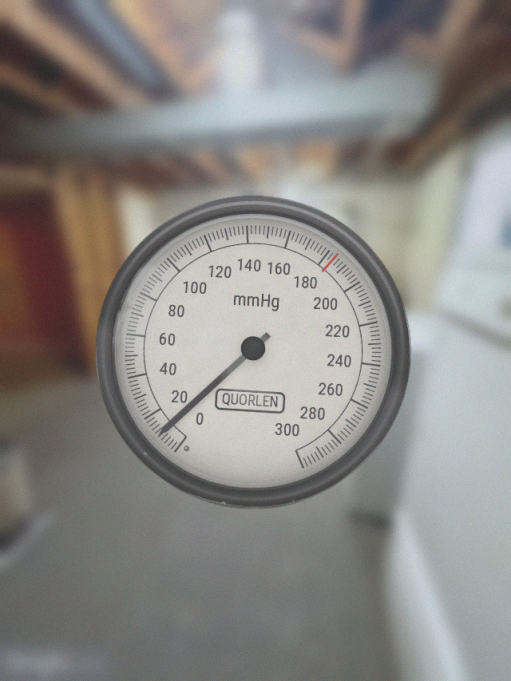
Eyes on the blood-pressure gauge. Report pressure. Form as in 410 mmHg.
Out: 10 mmHg
